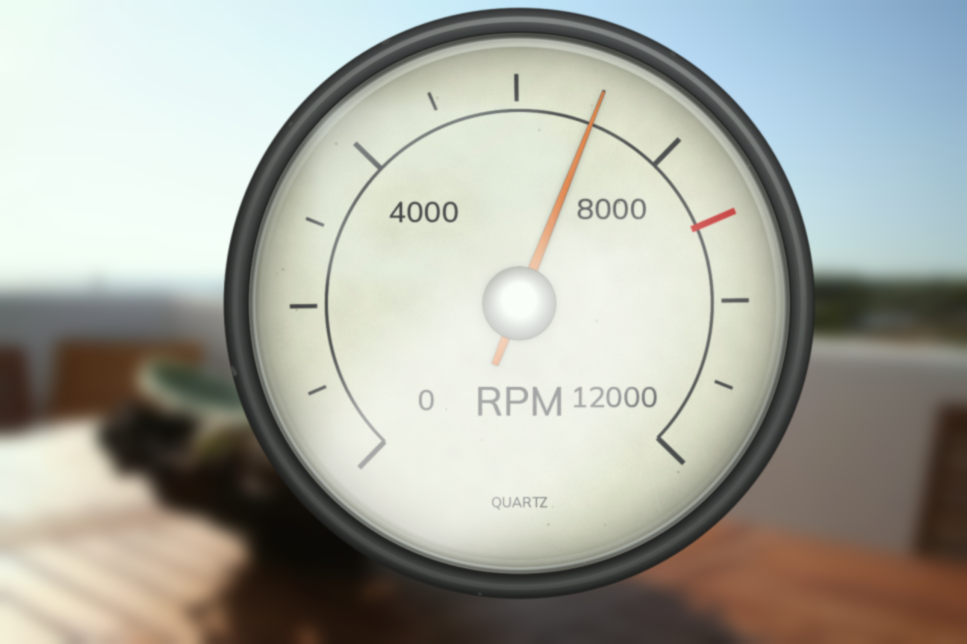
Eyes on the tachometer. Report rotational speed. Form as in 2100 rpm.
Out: 7000 rpm
